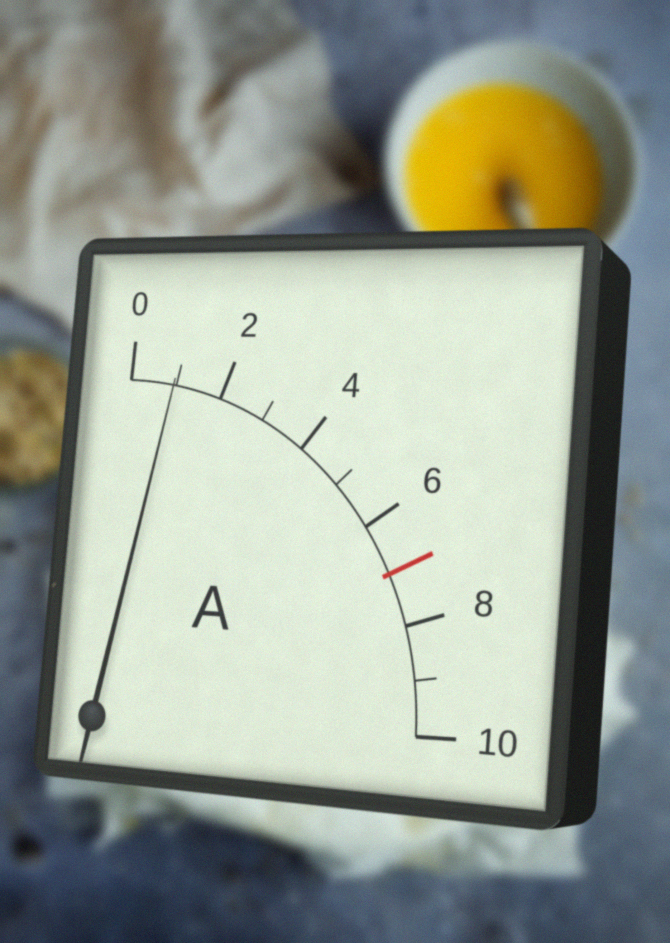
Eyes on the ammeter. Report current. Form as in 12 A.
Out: 1 A
